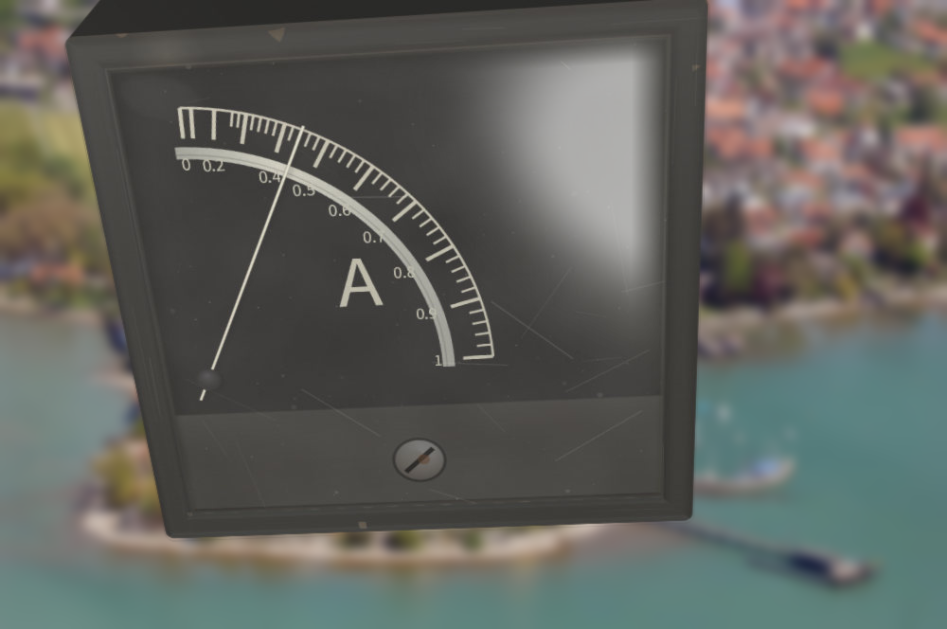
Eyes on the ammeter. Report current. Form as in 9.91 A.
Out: 0.44 A
